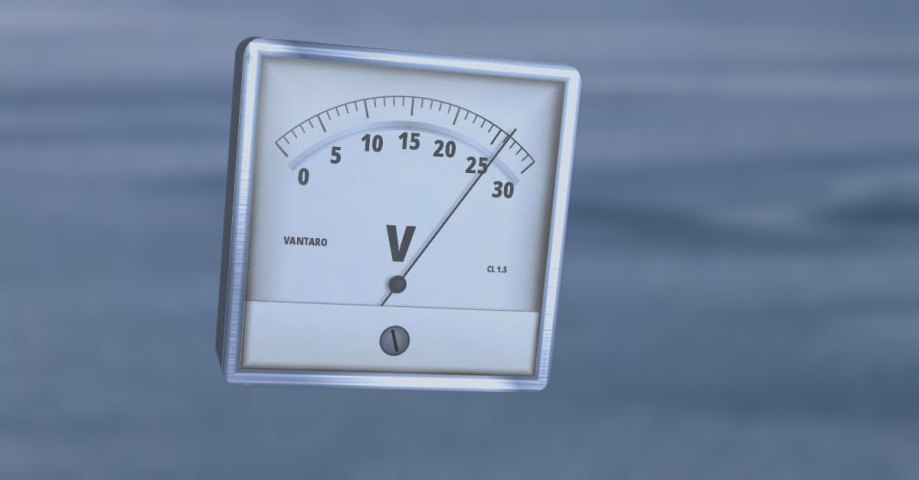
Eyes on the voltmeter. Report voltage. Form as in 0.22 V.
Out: 26 V
